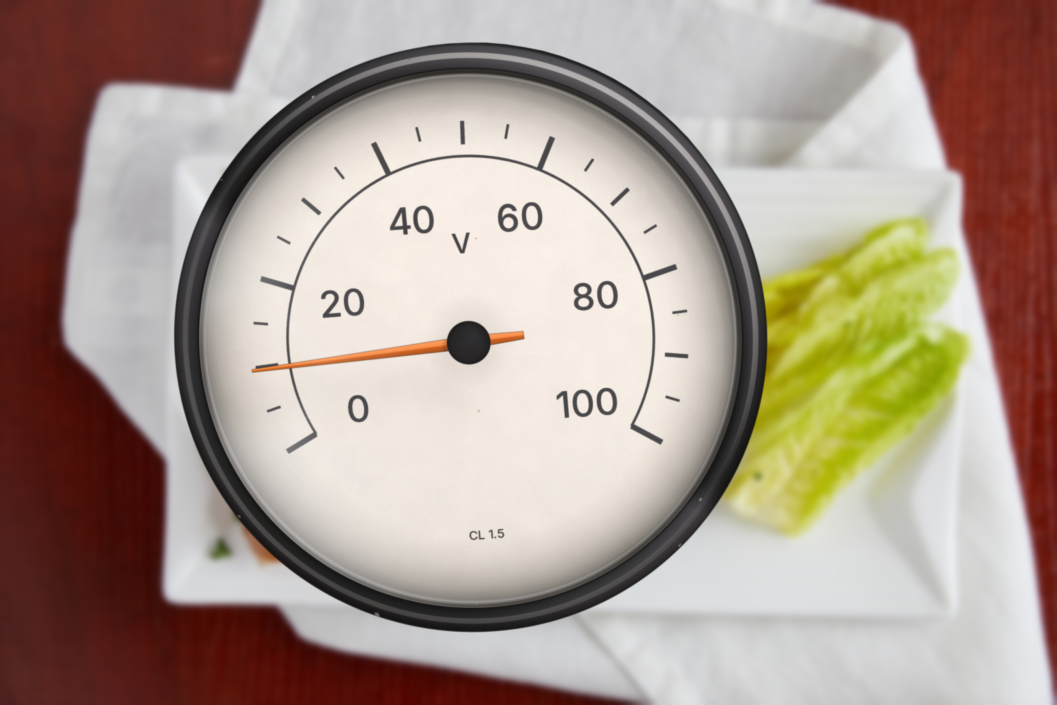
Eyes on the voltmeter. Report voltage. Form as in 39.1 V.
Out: 10 V
